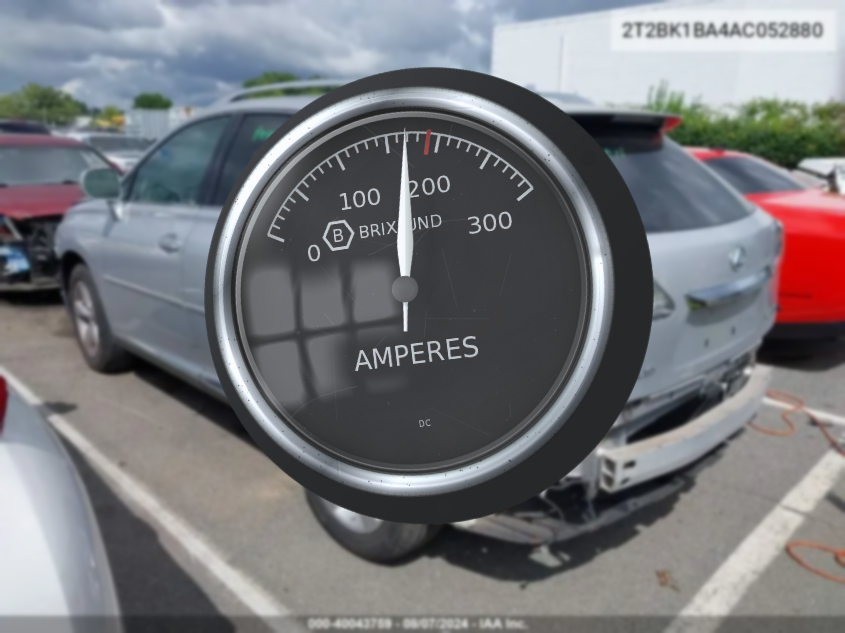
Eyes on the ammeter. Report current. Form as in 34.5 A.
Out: 170 A
